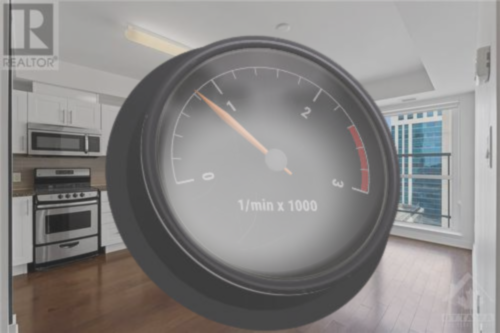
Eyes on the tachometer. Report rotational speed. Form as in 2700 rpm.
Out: 800 rpm
